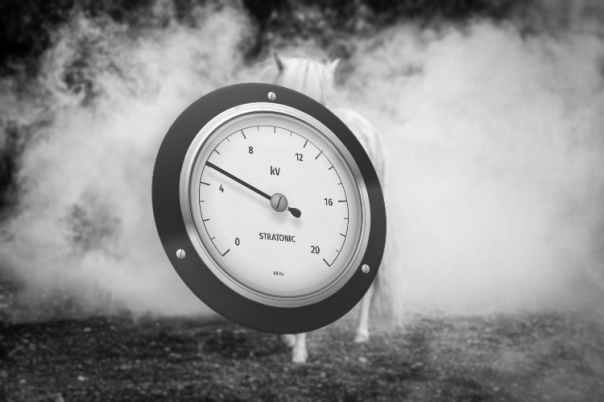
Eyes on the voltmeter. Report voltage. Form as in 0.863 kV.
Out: 5 kV
